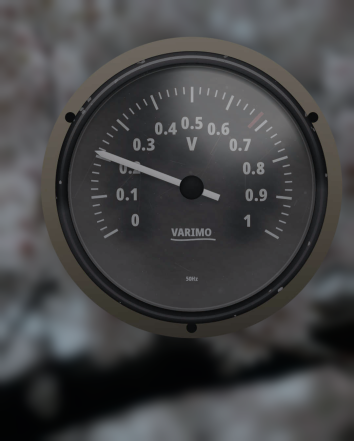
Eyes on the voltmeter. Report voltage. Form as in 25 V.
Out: 0.21 V
